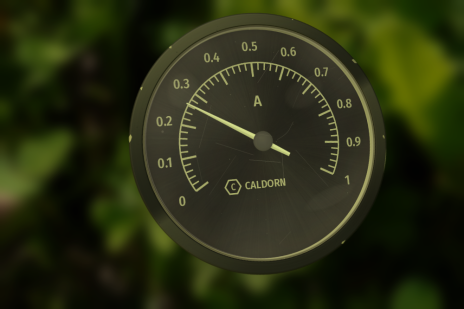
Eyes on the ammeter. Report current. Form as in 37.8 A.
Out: 0.26 A
